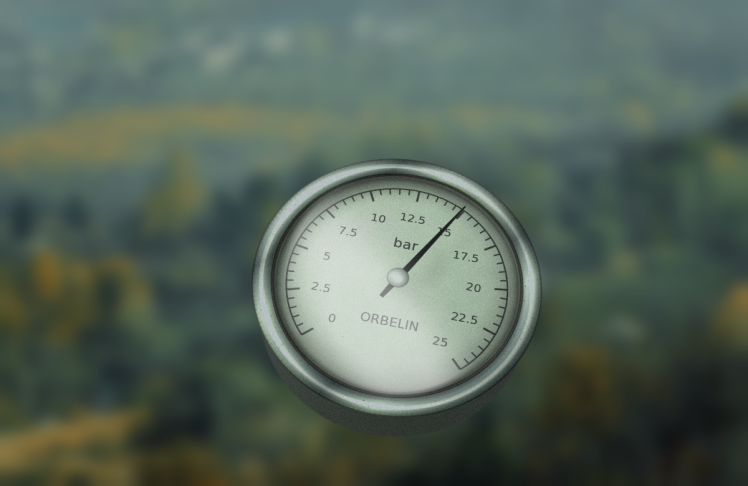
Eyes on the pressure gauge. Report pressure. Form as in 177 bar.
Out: 15 bar
